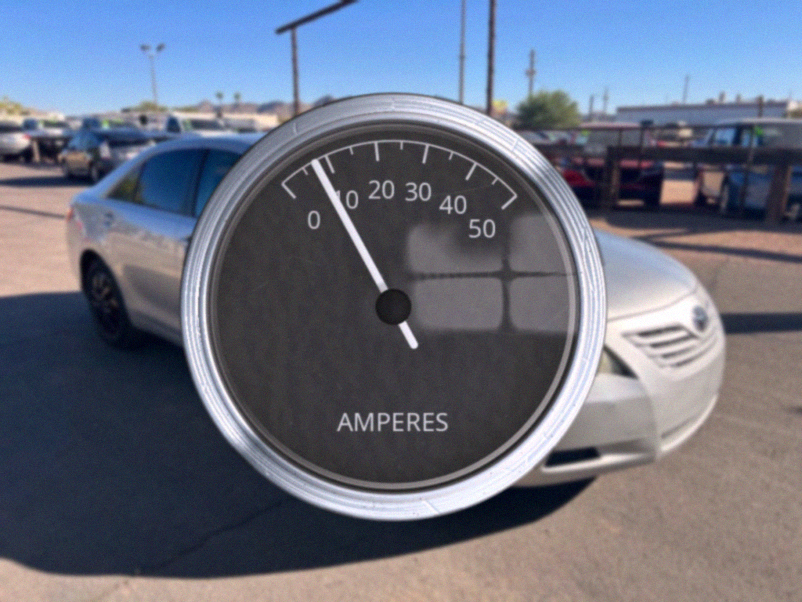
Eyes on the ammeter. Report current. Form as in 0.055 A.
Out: 7.5 A
